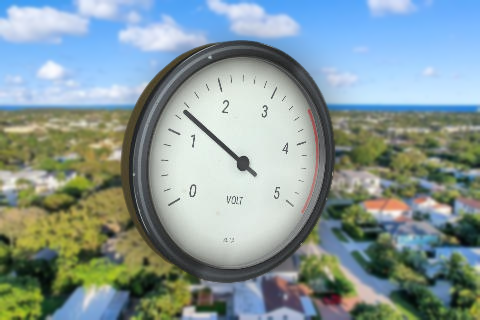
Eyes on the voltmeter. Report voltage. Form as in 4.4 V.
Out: 1.3 V
